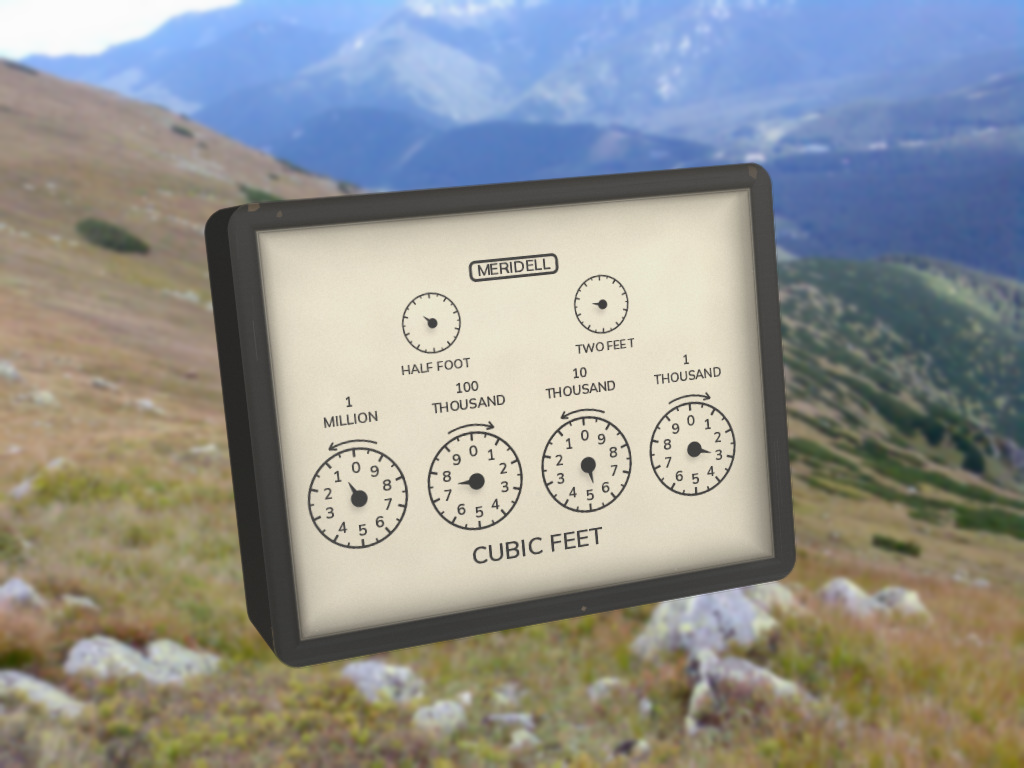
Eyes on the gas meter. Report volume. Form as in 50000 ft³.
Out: 75300 ft³
